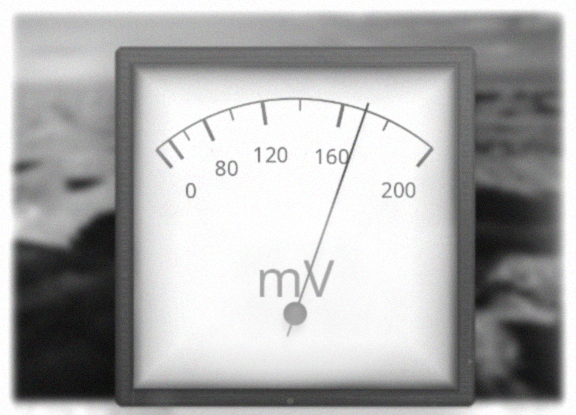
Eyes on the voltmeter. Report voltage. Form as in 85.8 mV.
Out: 170 mV
